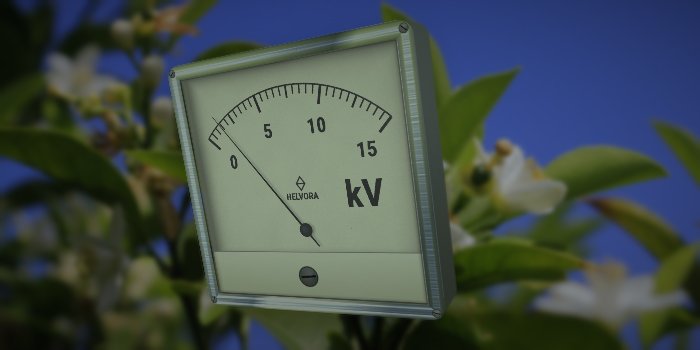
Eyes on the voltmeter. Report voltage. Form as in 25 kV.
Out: 1.5 kV
